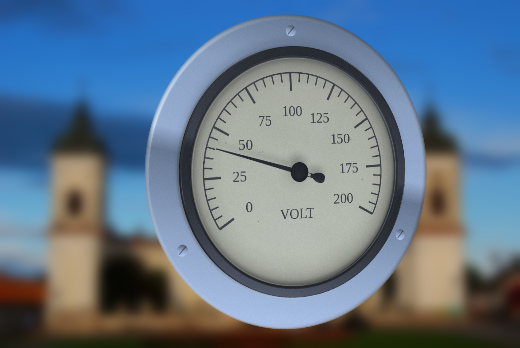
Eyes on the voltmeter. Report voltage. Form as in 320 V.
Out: 40 V
